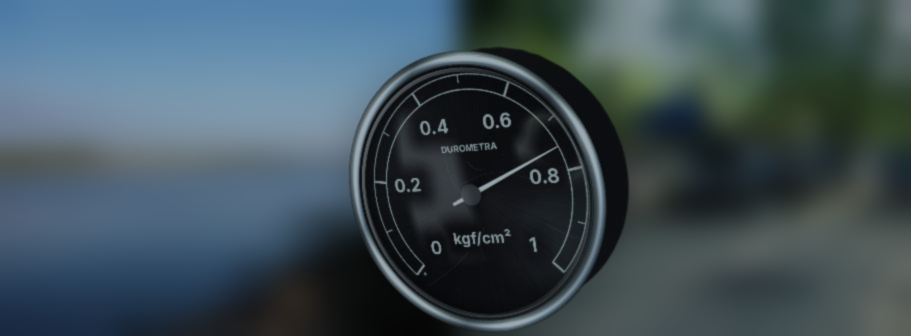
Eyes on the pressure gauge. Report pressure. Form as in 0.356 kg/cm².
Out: 0.75 kg/cm²
